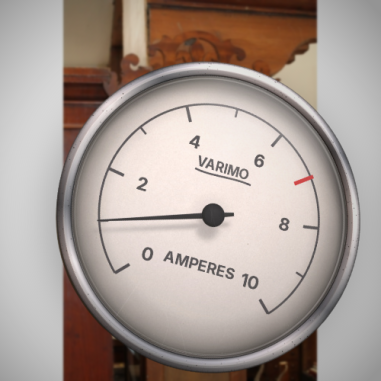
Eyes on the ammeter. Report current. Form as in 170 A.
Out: 1 A
